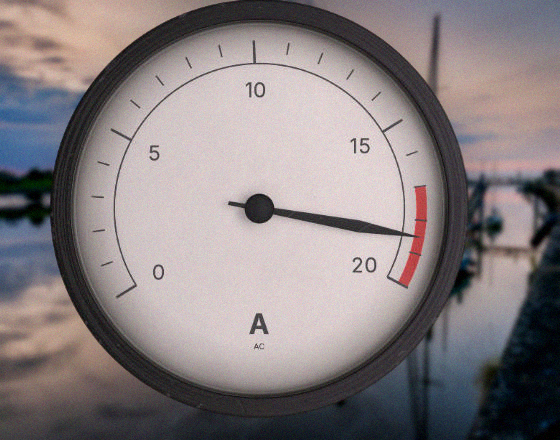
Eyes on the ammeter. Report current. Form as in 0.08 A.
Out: 18.5 A
